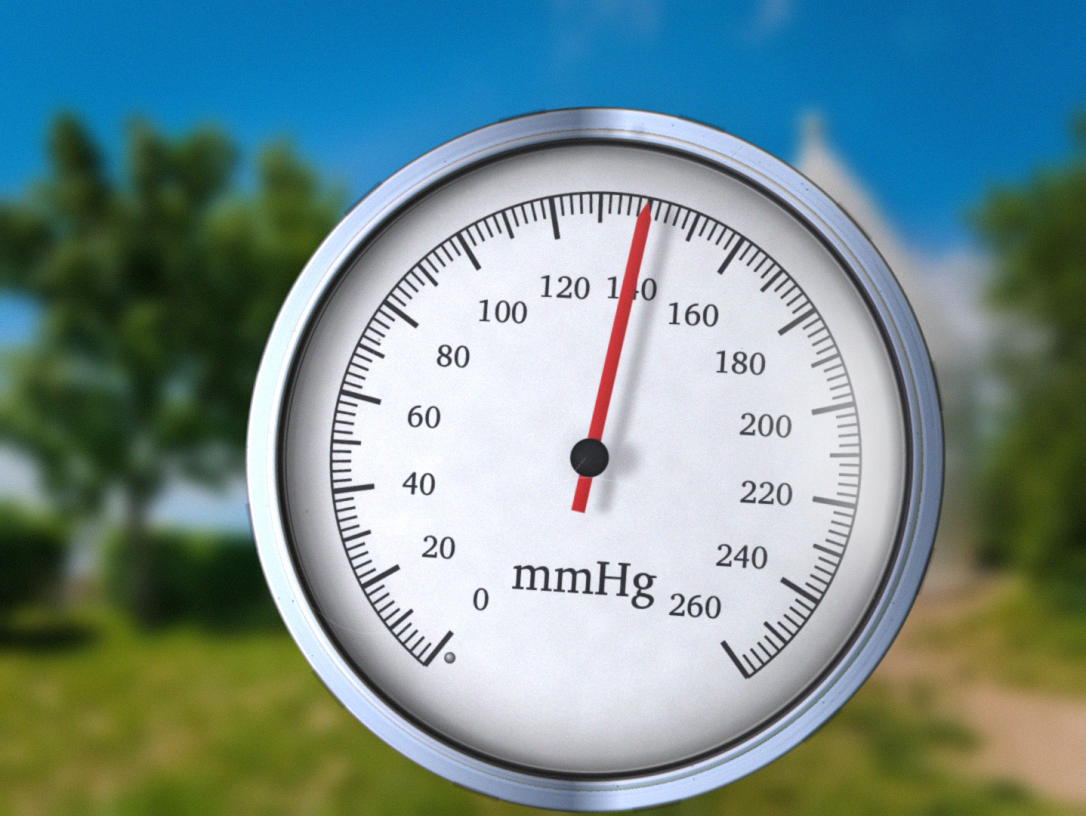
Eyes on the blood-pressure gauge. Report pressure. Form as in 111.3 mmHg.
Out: 140 mmHg
